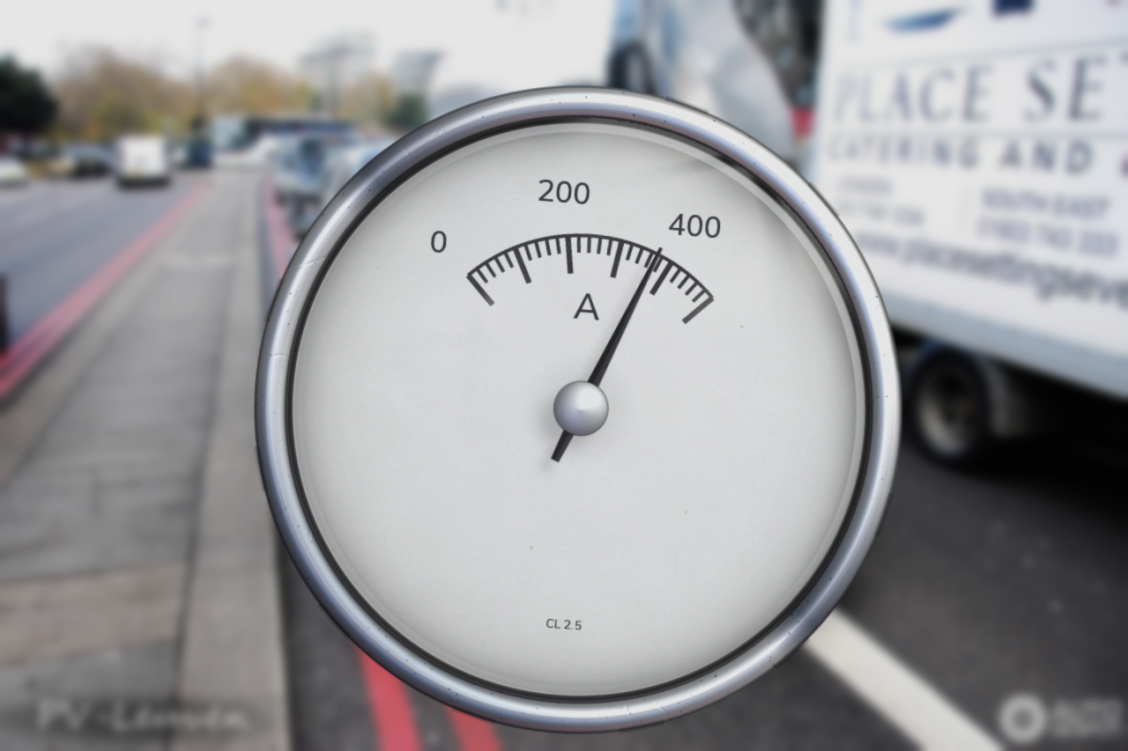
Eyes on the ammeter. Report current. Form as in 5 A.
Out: 370 A
